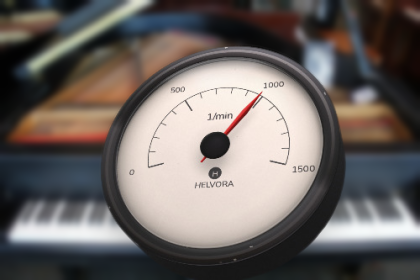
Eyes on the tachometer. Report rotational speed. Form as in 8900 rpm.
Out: 1000 rpm
